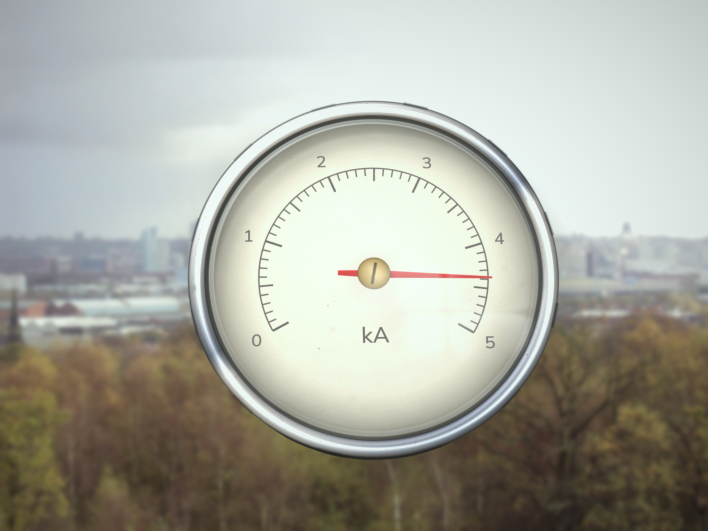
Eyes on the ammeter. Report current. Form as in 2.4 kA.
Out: 4.4 kA
